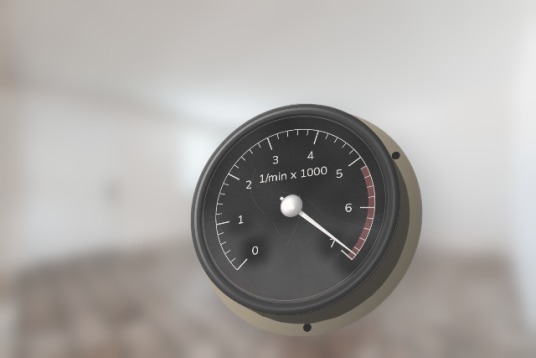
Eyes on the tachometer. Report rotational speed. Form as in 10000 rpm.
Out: 6900 rpm
